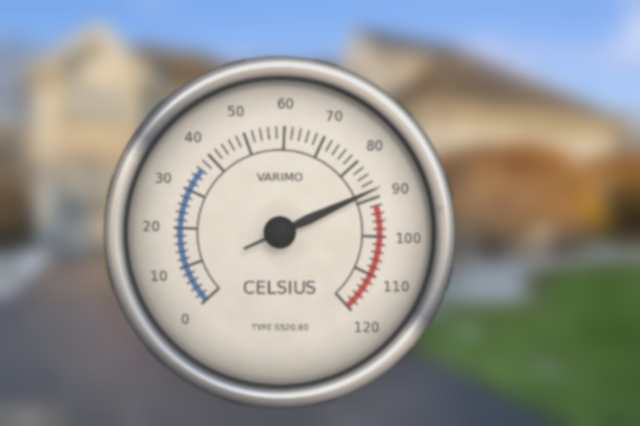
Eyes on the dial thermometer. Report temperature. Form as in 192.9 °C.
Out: 88 °C
